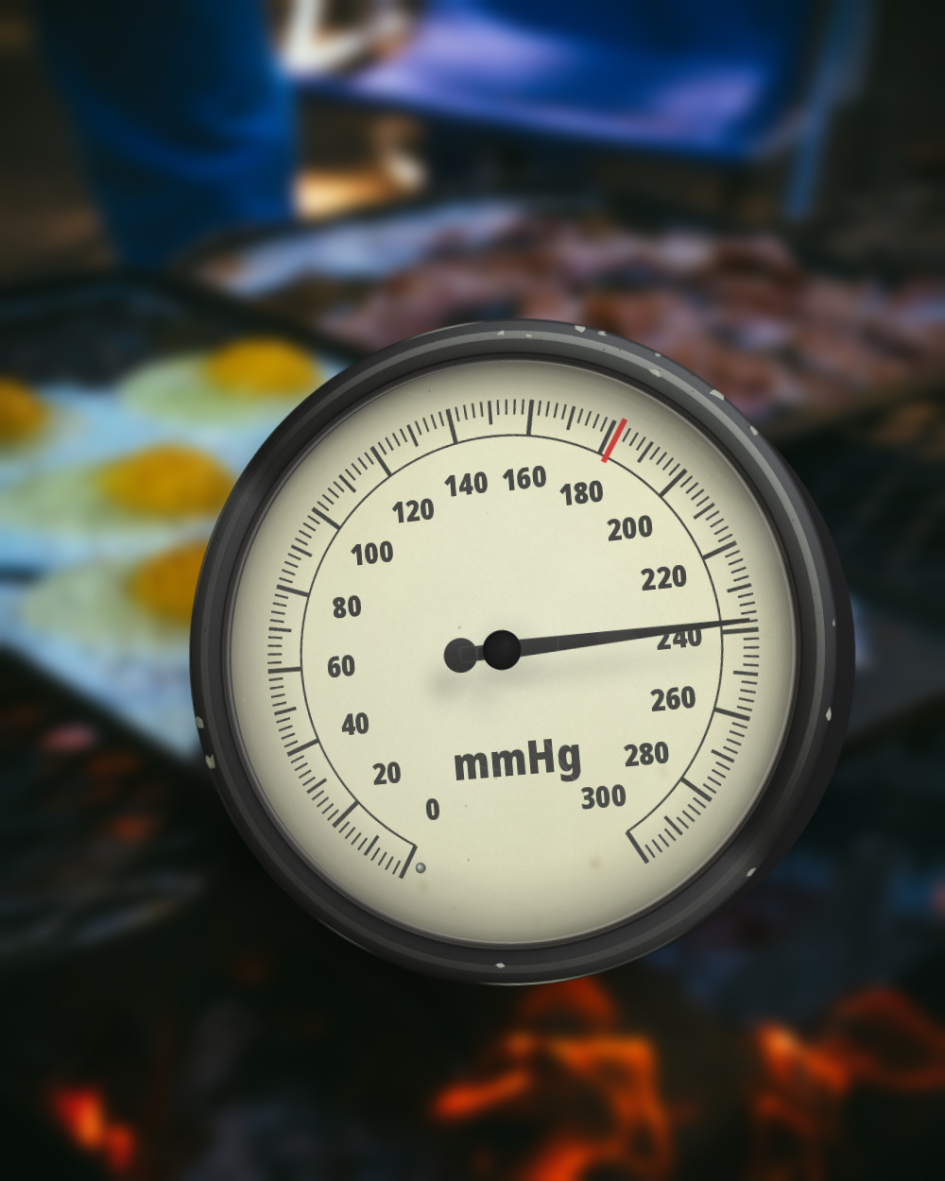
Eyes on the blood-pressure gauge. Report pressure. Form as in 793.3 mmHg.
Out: 238 mmHg
